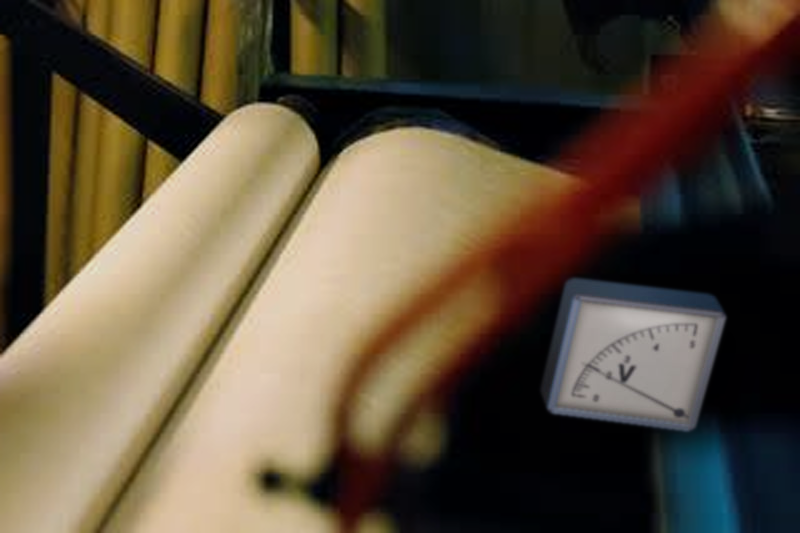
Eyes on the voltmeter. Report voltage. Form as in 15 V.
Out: 2 V
